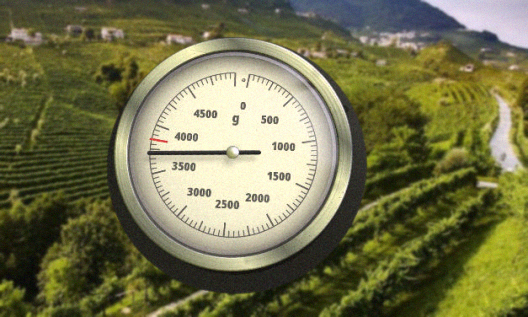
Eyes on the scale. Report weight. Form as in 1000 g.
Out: 3700 g
